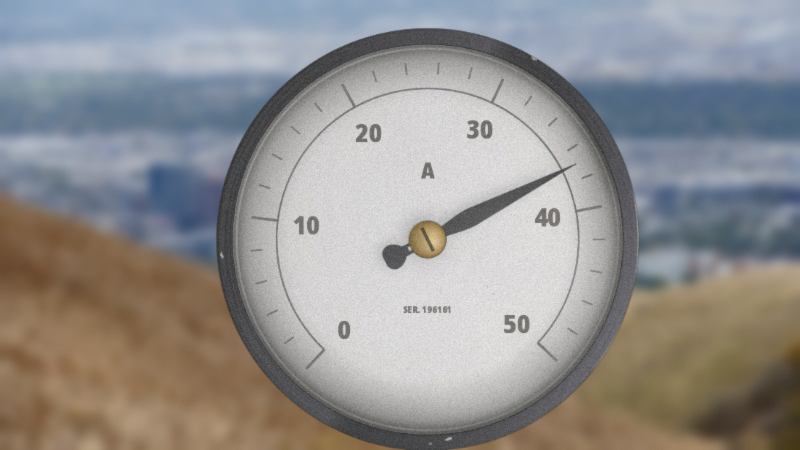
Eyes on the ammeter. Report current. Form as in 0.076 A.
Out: 37 A
